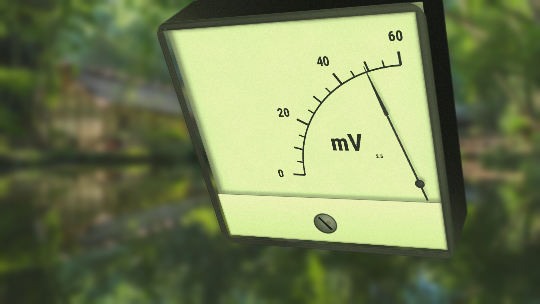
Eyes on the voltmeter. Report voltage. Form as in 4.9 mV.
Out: 50 mV
